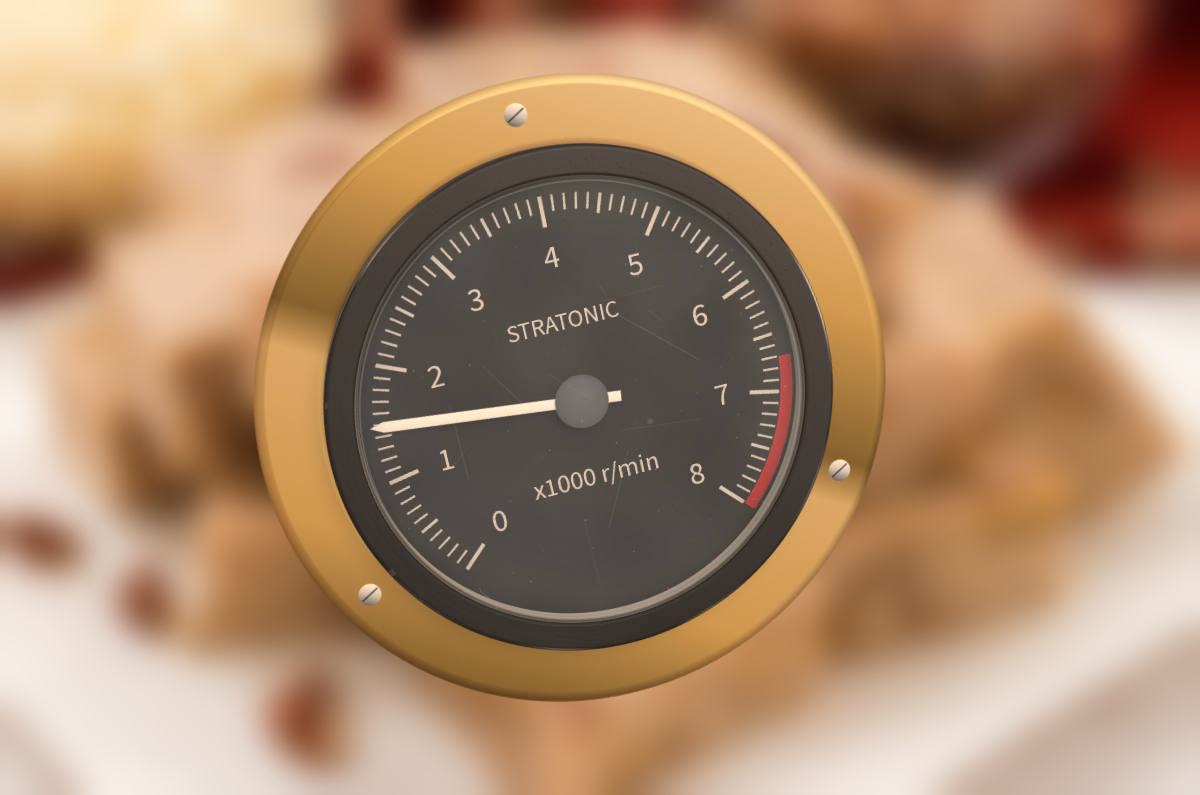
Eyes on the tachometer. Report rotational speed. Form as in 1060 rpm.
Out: 1500 rpm
